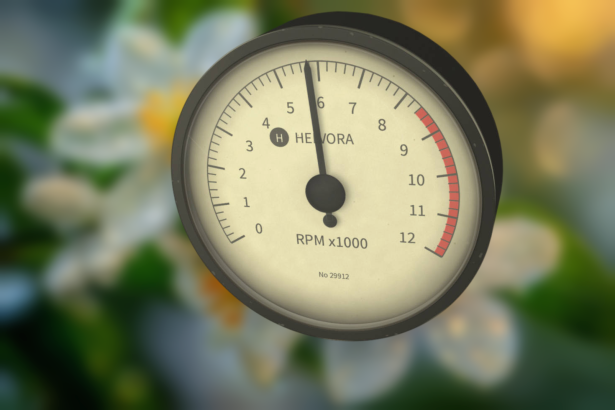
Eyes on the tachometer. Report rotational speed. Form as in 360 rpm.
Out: 5800 rpm
